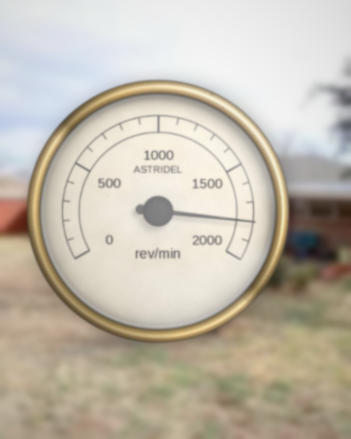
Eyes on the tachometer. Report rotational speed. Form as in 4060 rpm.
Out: 1800 rpm
